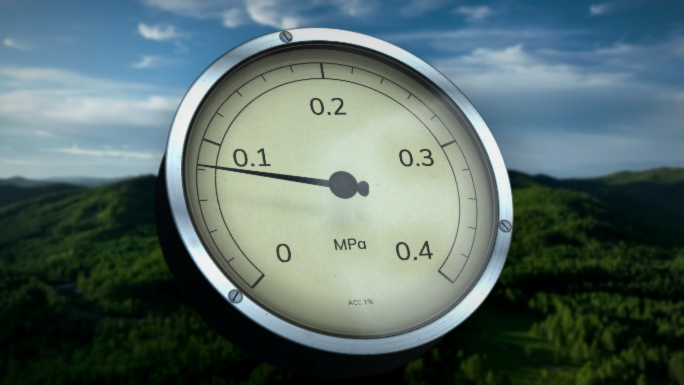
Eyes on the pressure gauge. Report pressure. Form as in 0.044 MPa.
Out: 0.08 MPa
